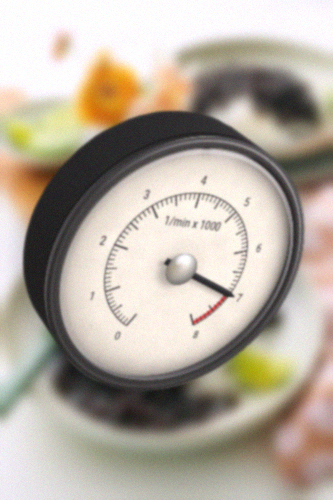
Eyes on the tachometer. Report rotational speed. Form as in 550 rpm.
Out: 7000 rpm
